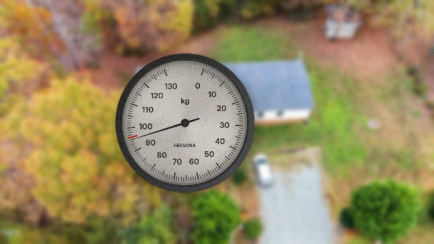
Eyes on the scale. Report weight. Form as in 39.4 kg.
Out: 95 kg
